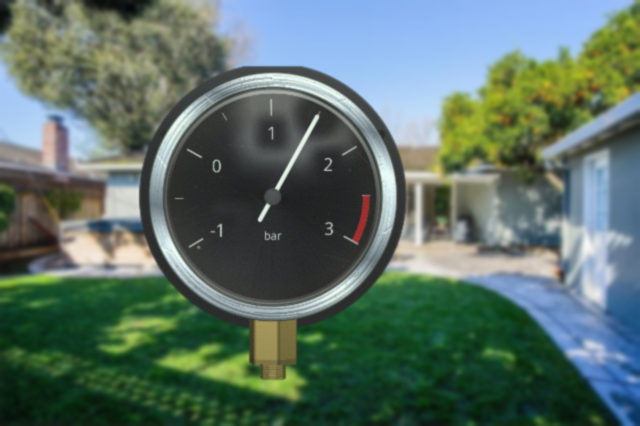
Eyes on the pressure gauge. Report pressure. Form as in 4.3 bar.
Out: 1.5 bar
